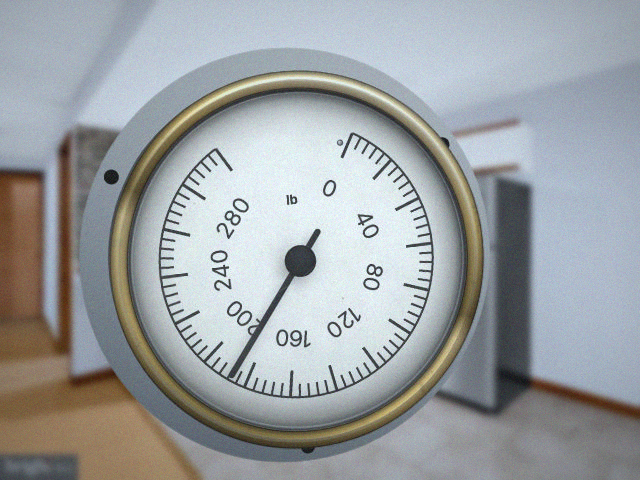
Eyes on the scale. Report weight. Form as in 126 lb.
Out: 188 lb
